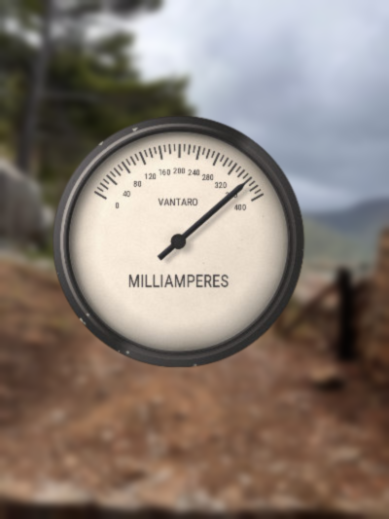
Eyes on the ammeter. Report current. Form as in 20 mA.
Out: 360 mA
